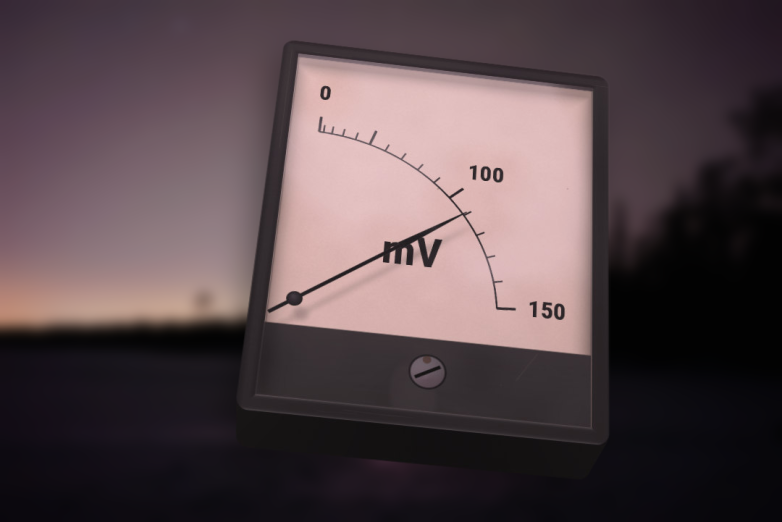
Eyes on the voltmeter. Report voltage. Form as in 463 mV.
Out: 110 mV
